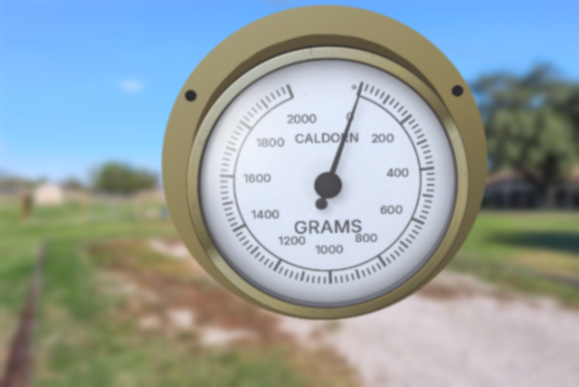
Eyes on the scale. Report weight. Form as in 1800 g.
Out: 0 g
